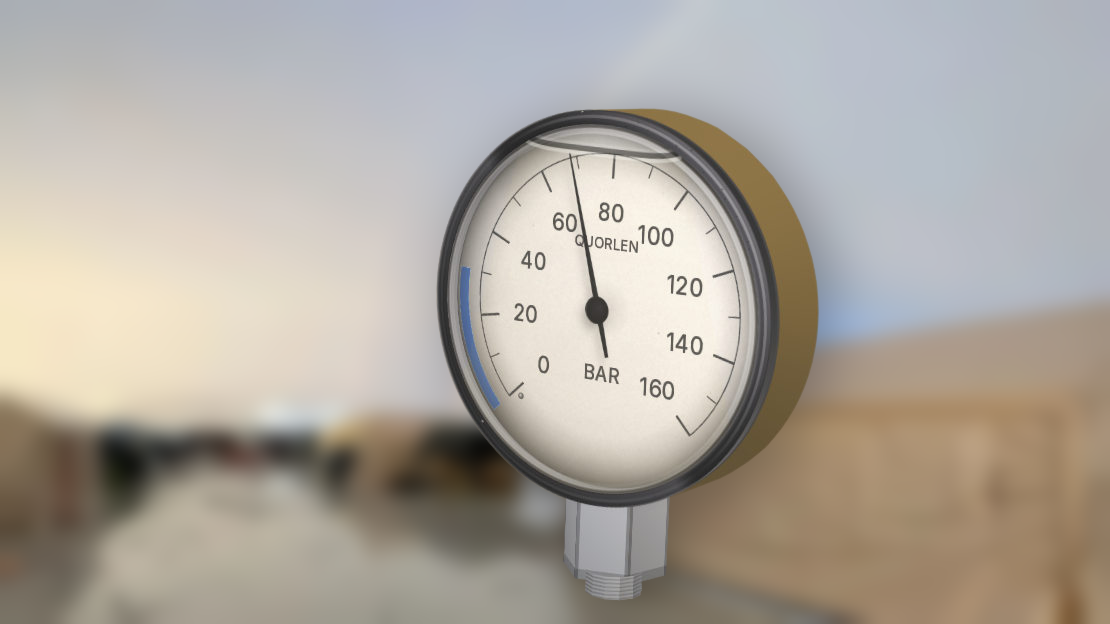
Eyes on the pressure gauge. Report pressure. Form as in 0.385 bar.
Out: 70 bar
